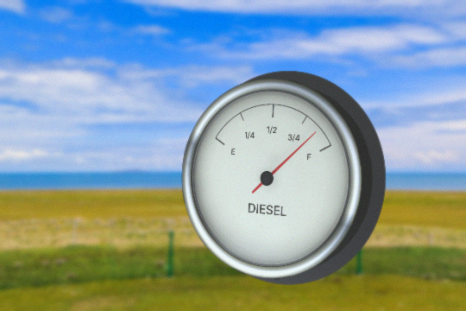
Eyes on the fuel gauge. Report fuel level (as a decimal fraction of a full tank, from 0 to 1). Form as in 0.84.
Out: 0.875
